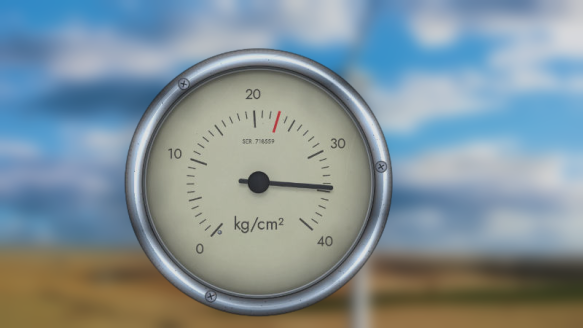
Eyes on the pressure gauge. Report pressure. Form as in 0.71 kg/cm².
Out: 34.5 kg/cm²
